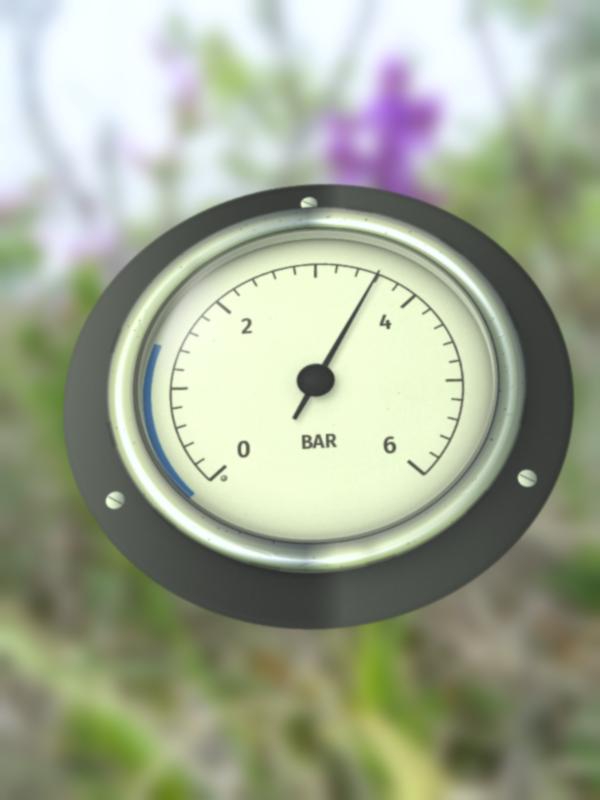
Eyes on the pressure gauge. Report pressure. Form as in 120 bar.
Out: 3.6 bar
